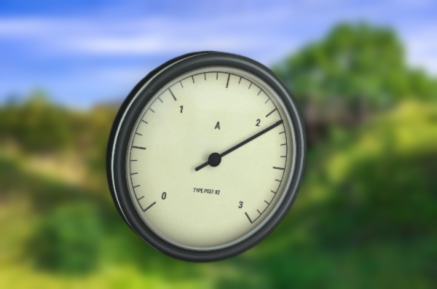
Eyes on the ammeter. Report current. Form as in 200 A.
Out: 2.1 A
